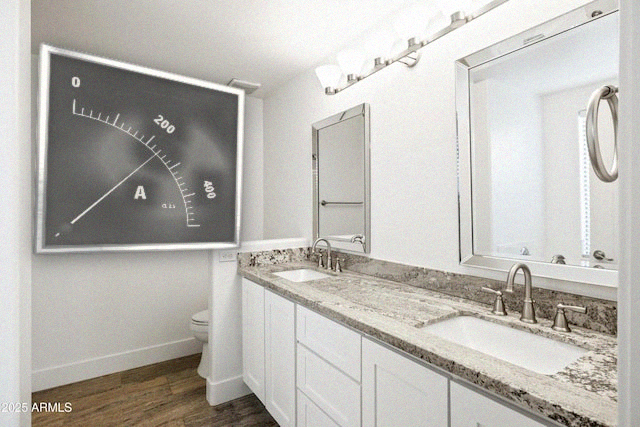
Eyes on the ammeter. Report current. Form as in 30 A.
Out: 240 A
